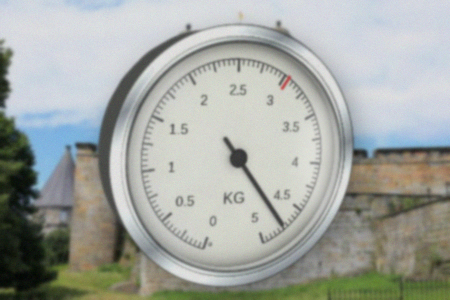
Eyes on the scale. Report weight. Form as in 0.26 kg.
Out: 4.75 kg
